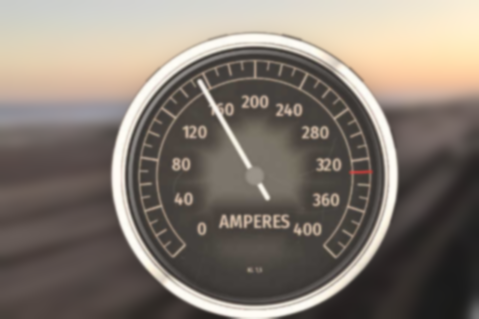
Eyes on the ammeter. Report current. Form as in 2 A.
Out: 155 A
